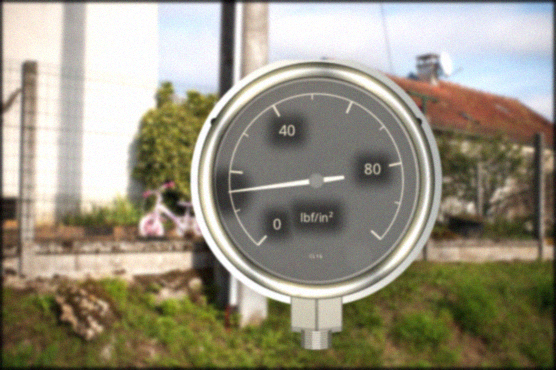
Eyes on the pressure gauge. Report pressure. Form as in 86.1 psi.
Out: 15 psi
